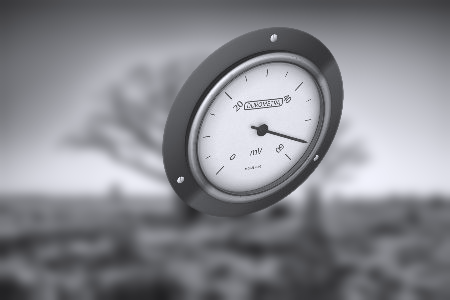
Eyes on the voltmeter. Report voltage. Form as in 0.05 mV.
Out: 55 mV
